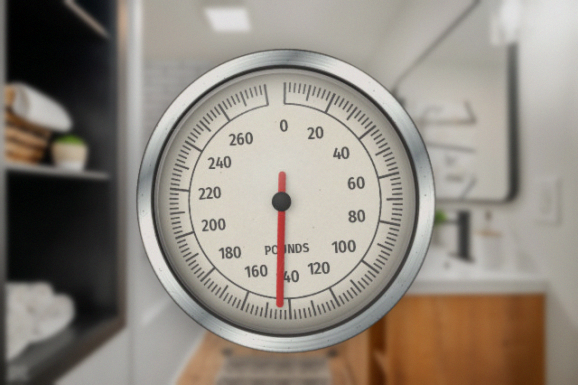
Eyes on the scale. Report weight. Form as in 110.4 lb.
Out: 144 lb
